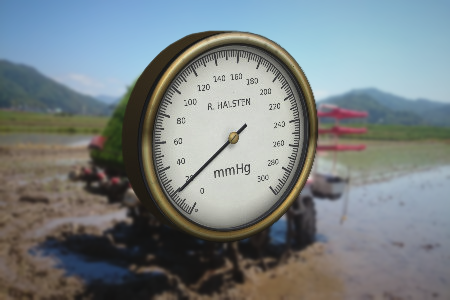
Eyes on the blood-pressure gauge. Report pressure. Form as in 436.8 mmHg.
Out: 20 mmHg
